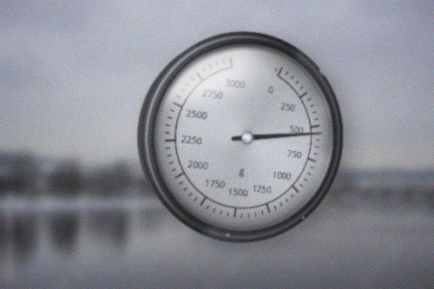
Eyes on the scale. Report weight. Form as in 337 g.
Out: 550 g
